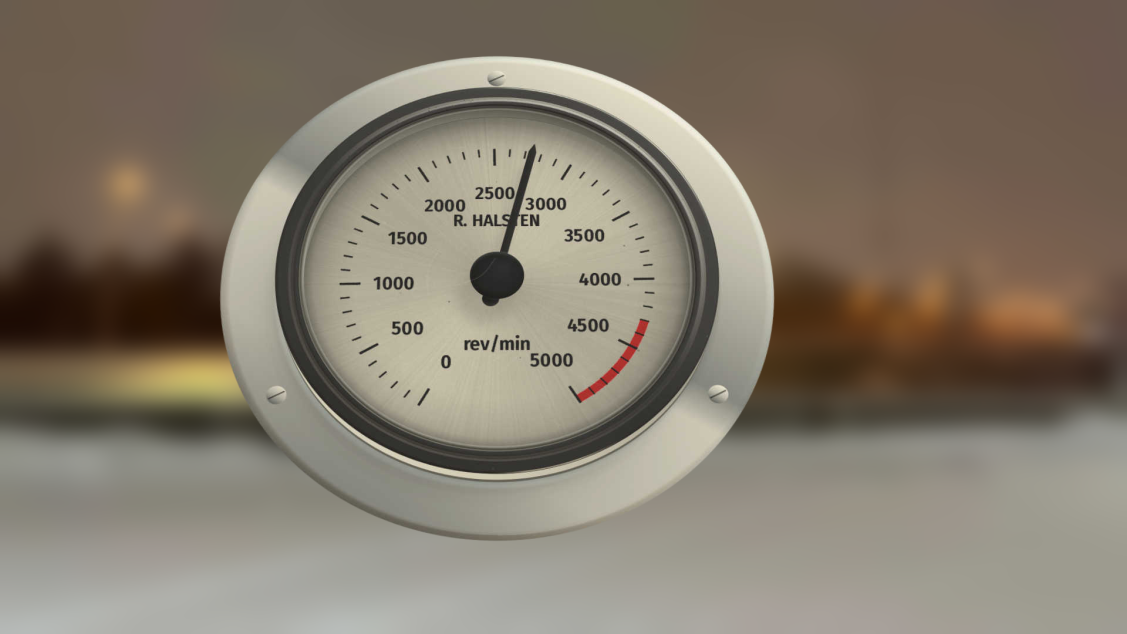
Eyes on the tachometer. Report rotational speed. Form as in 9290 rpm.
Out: 2750 rpm
